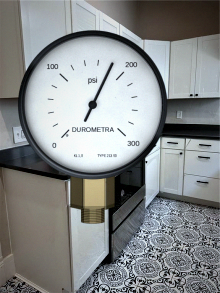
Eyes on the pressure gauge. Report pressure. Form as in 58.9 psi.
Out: 180 psi
